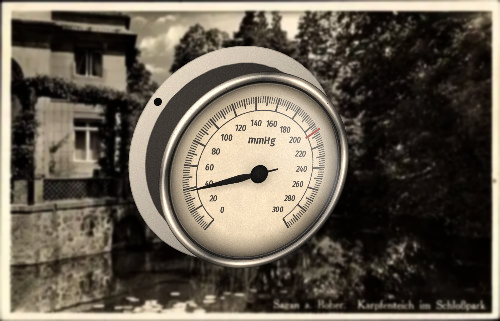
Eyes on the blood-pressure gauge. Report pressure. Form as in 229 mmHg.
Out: 40 mmHg
